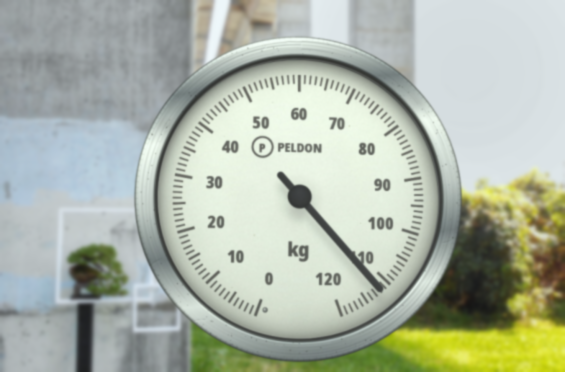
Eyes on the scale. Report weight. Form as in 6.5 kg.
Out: 112 kg
